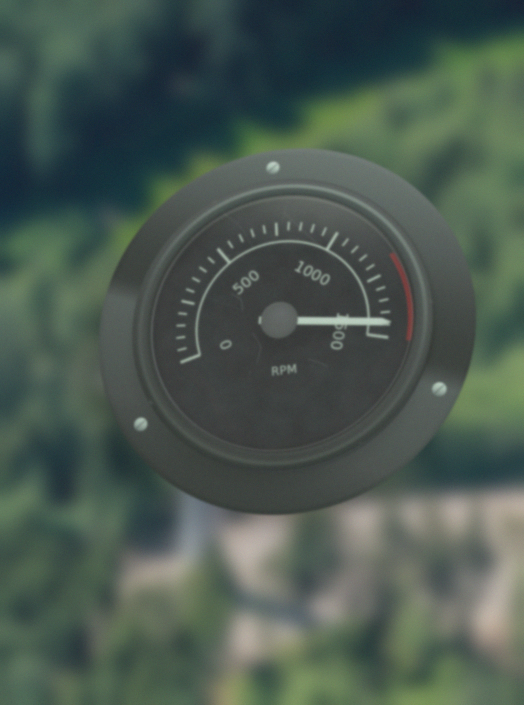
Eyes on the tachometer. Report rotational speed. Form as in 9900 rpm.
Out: 1450 rpm
